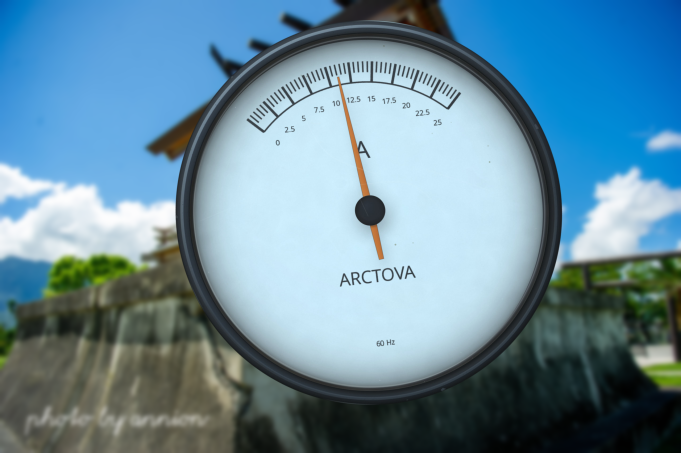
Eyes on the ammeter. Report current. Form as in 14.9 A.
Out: 11 A
